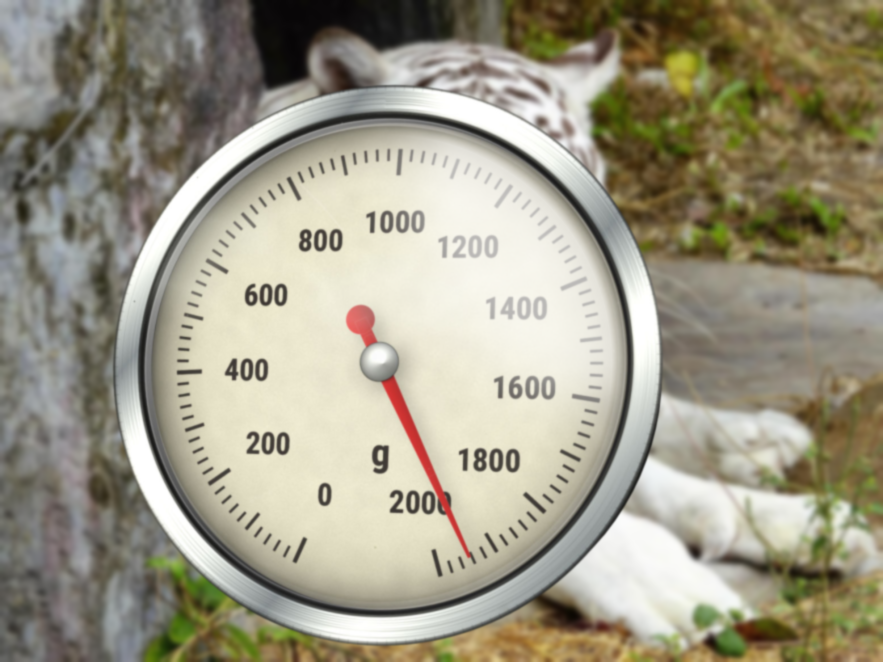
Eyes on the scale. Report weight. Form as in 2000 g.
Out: 1940 g
